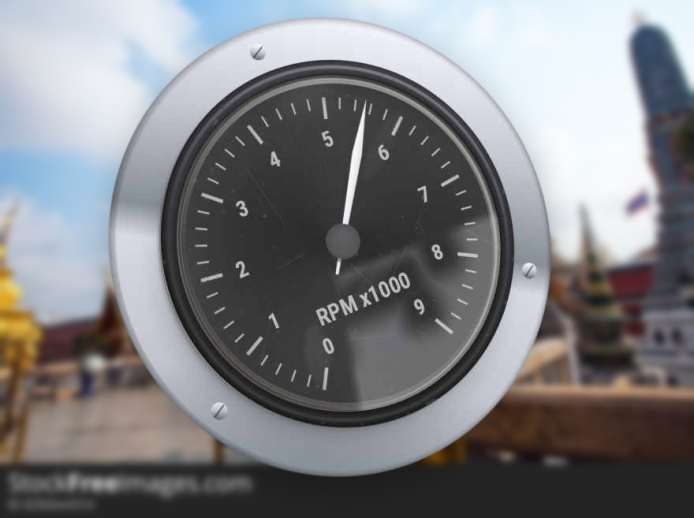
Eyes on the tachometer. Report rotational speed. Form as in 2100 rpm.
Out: 5500 rpm
